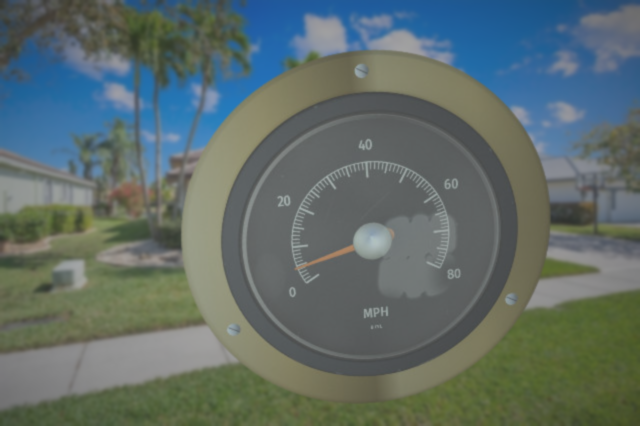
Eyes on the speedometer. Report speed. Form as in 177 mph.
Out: 5 mph
